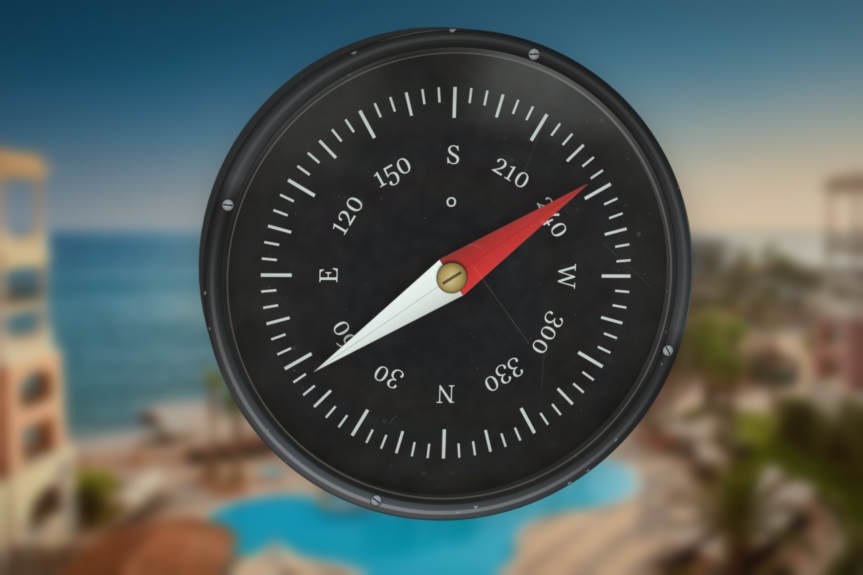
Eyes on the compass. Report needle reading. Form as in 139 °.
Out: 235 °
